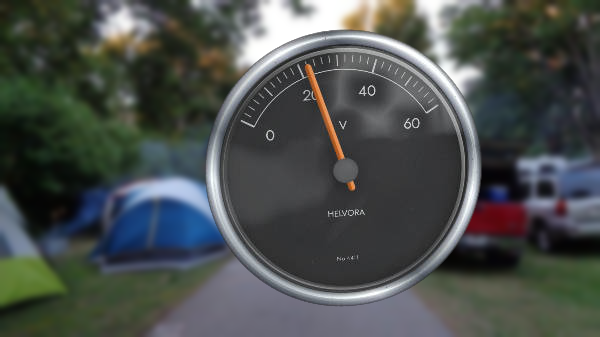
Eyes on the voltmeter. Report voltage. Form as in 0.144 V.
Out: 22 V
